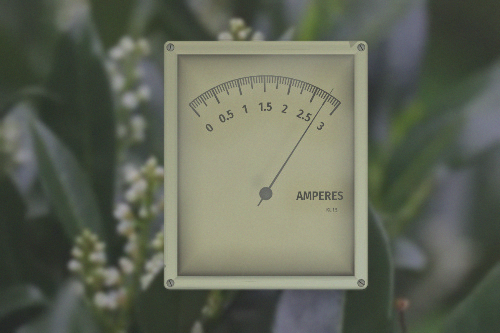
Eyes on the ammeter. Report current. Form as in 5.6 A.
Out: 2.75 A
